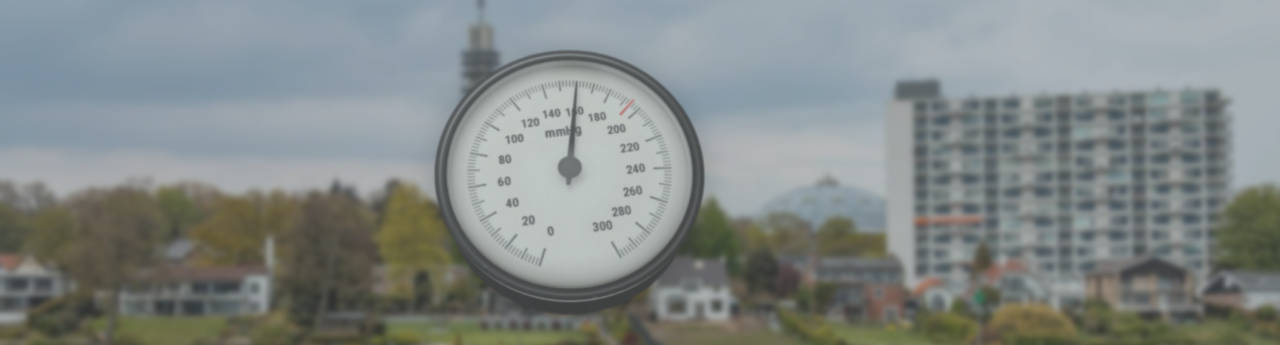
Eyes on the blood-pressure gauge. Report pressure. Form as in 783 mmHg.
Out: 160 mmHg
